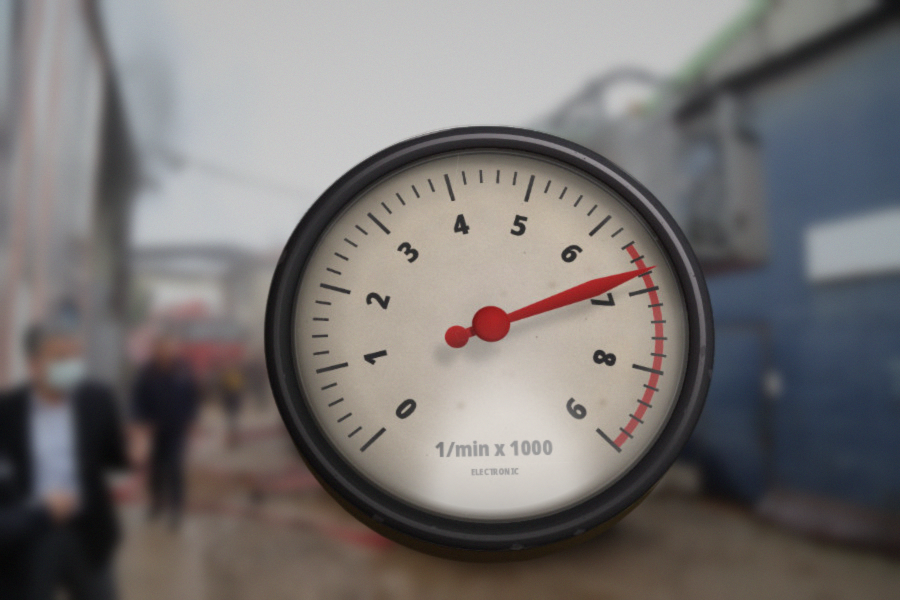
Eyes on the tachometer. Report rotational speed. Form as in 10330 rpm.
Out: 6800 rpm
